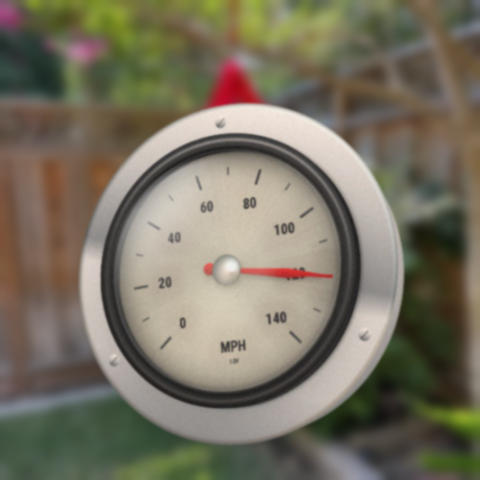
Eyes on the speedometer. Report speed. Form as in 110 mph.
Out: 120 mph
